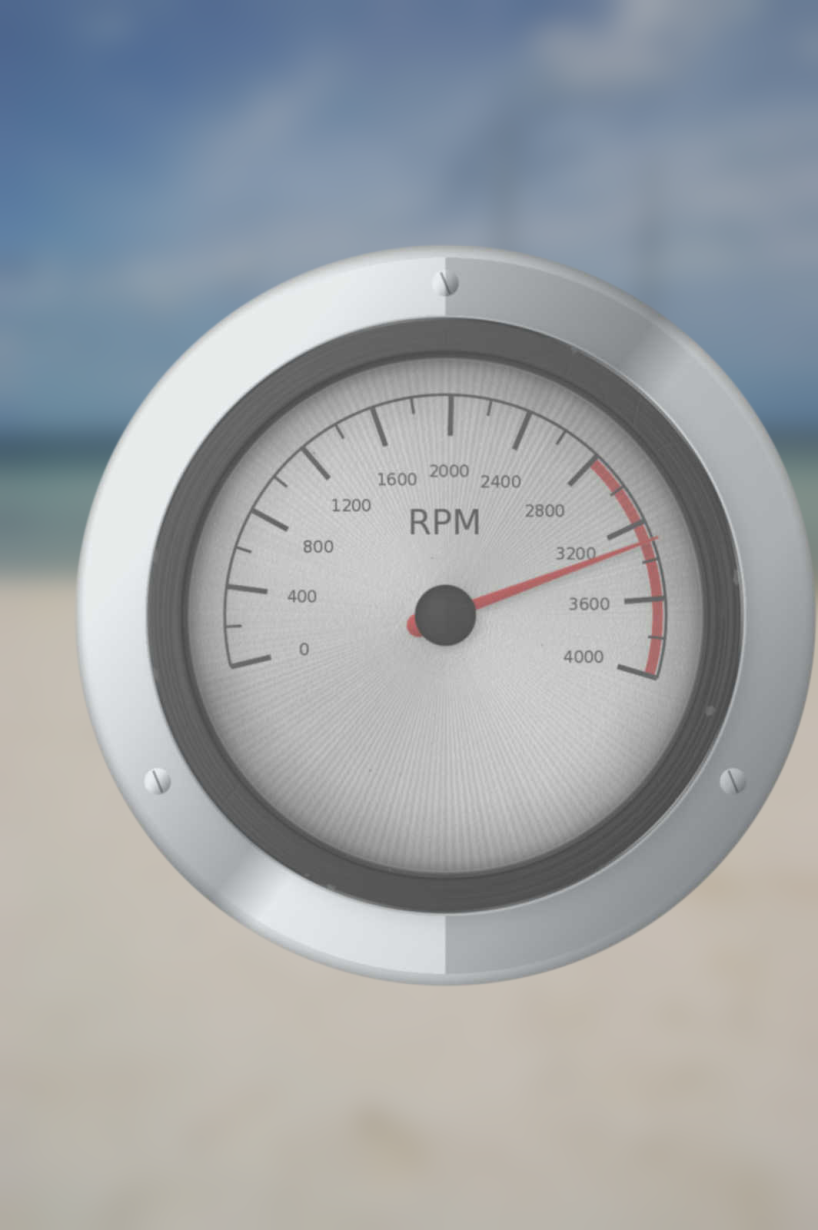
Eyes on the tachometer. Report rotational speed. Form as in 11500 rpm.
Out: 3300 rpm
